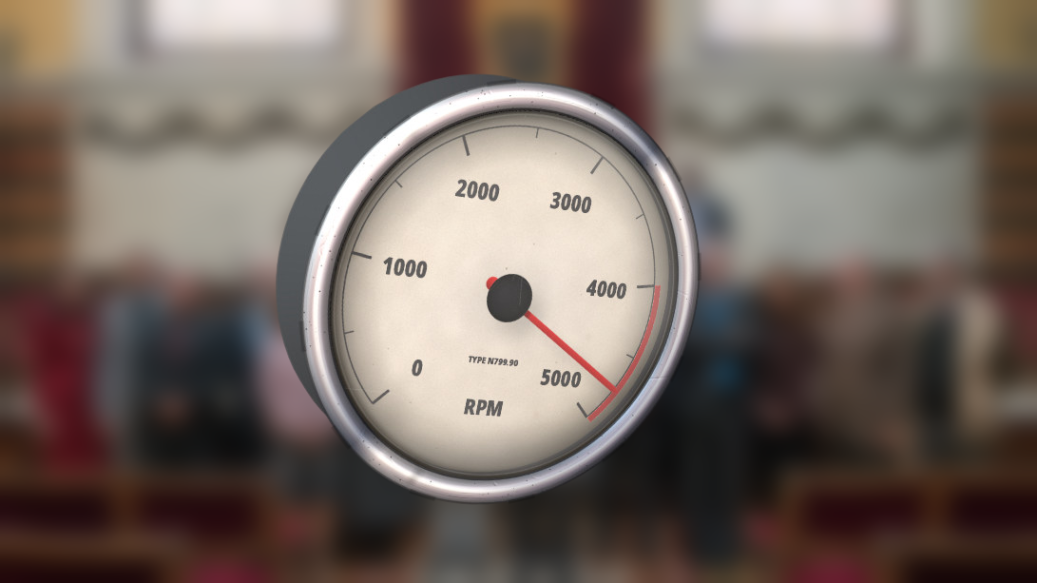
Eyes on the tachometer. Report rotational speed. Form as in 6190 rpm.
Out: 4750 rpm
